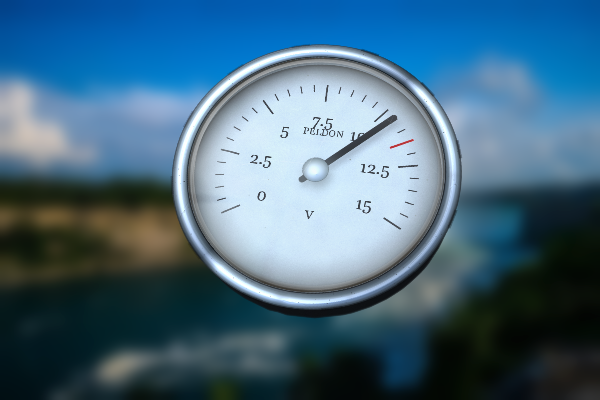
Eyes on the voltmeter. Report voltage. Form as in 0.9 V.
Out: 10.5 V
